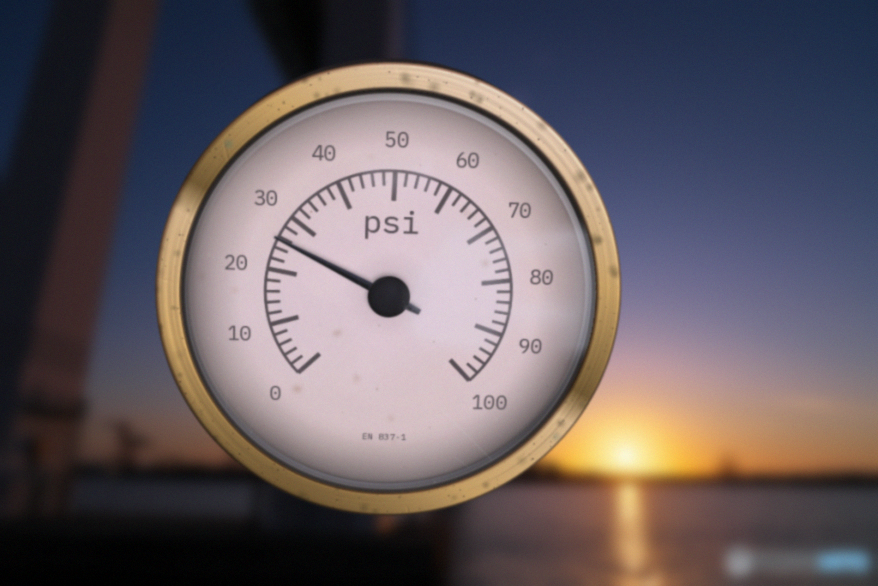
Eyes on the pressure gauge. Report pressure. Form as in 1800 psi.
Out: 26 psi
